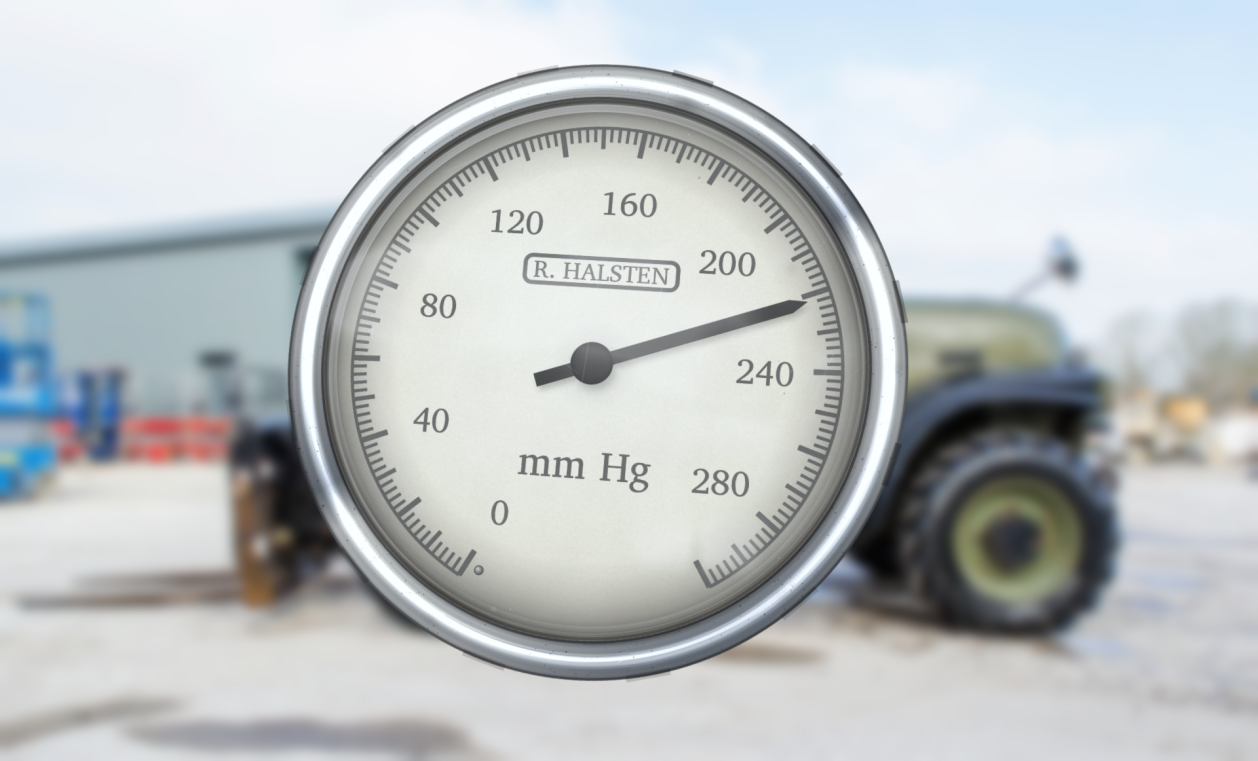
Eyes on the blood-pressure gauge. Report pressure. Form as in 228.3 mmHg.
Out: 222 mmHg
